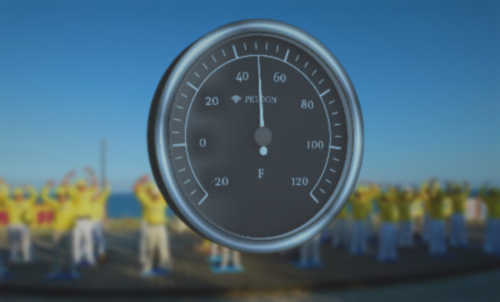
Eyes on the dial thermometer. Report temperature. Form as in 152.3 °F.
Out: 48 °F
